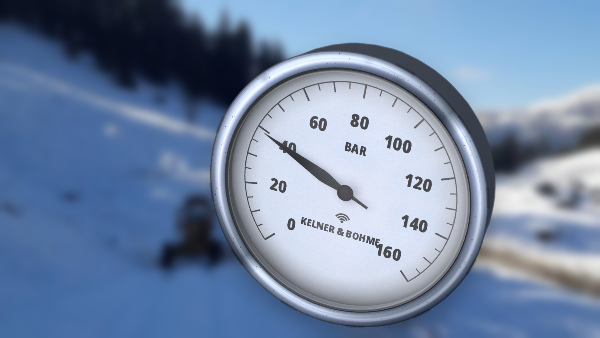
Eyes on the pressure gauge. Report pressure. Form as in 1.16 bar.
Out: 40 bar
